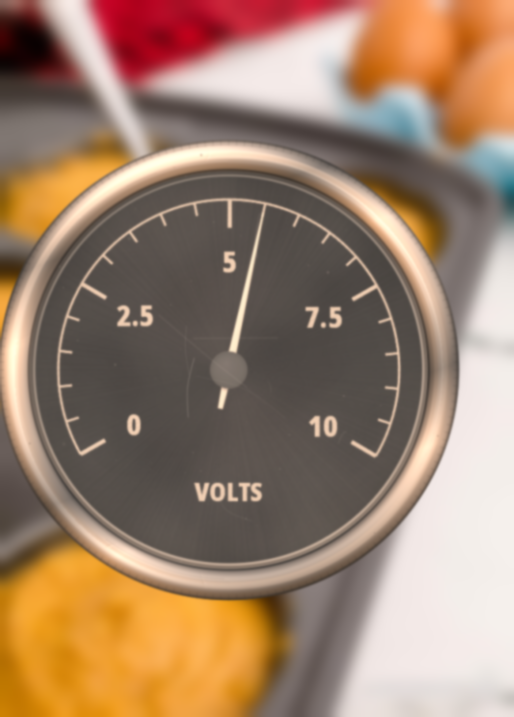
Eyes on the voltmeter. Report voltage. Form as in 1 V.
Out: 5.5 V
